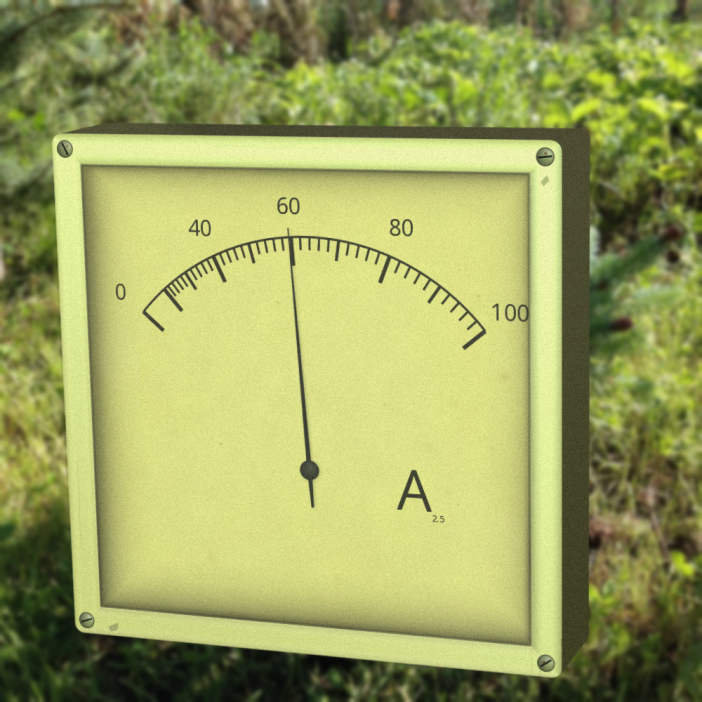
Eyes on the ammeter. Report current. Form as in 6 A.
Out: 60 A
